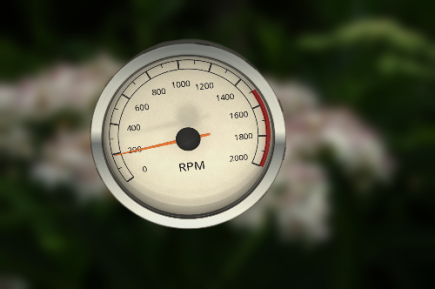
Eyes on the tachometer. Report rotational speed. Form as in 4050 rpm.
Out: 200 rpm
